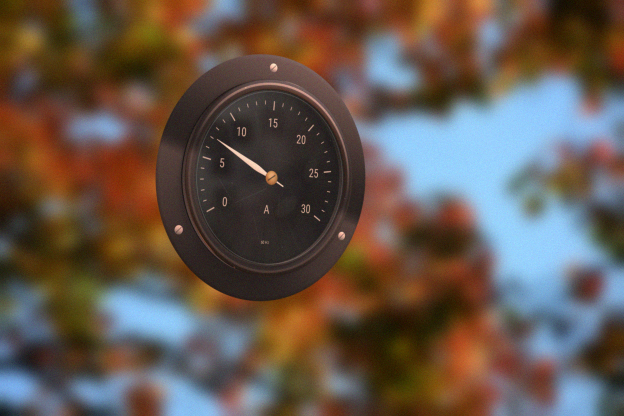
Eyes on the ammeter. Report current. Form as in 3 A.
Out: 7 A
